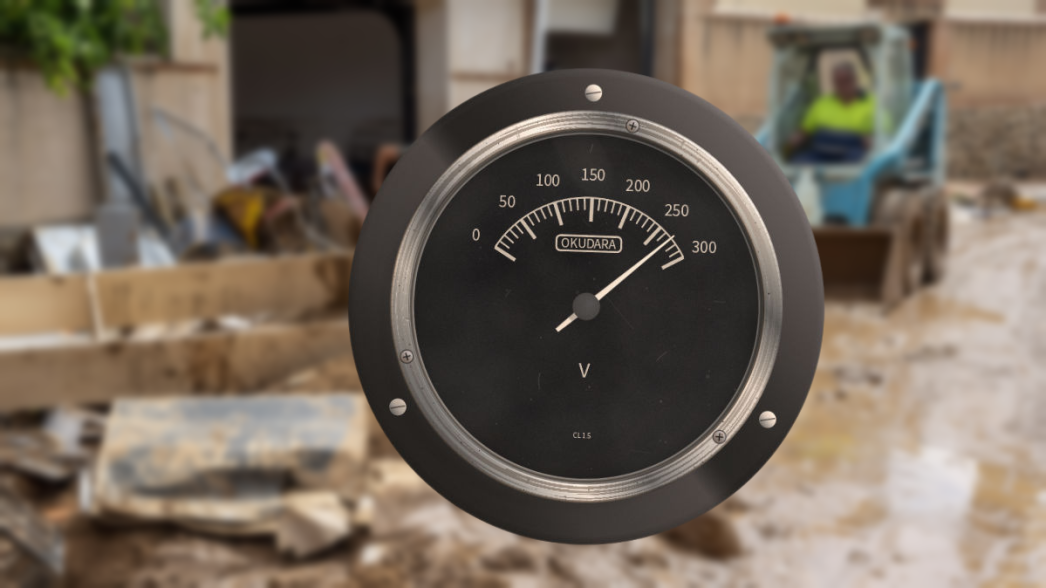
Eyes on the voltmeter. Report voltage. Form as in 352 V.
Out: 270 V
